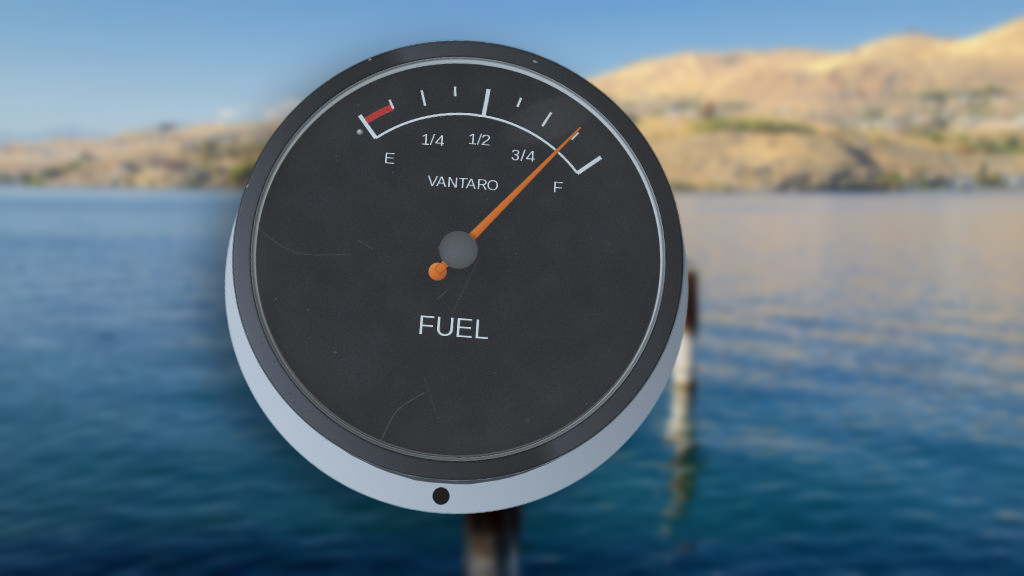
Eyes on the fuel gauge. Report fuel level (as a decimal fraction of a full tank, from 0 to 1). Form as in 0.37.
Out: 0.875
